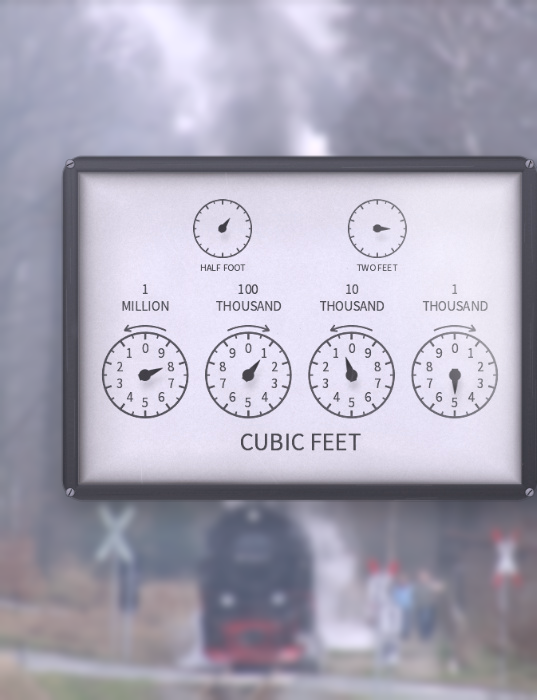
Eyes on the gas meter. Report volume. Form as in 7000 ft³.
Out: 810500 ft³
